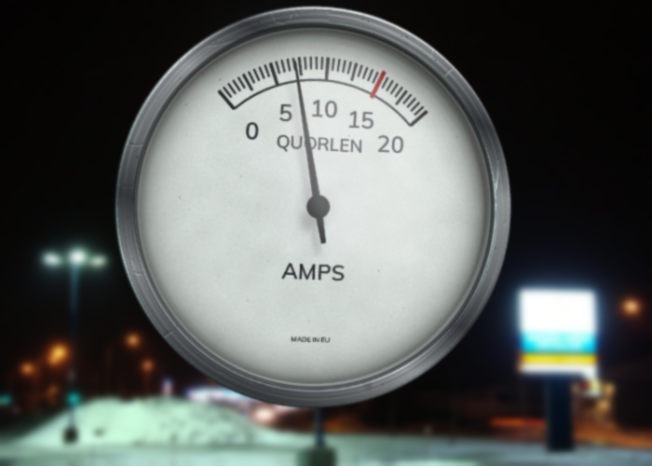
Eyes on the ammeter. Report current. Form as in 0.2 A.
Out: 7 A
